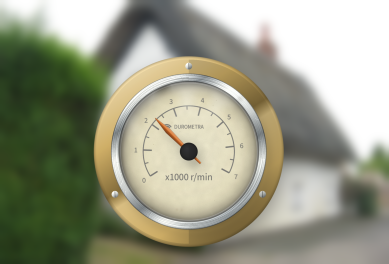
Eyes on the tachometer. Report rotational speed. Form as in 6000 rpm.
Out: 2250 rpm
